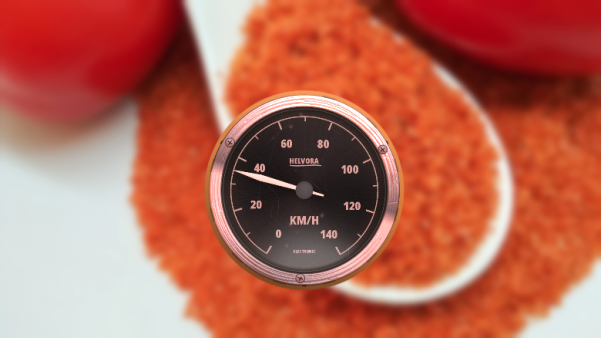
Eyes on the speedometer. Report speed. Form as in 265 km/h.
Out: 35 km/h
